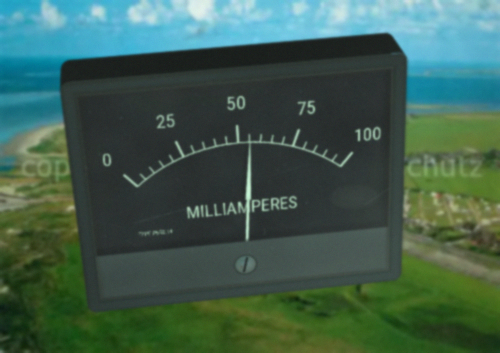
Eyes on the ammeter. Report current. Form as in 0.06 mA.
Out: 55 mA
